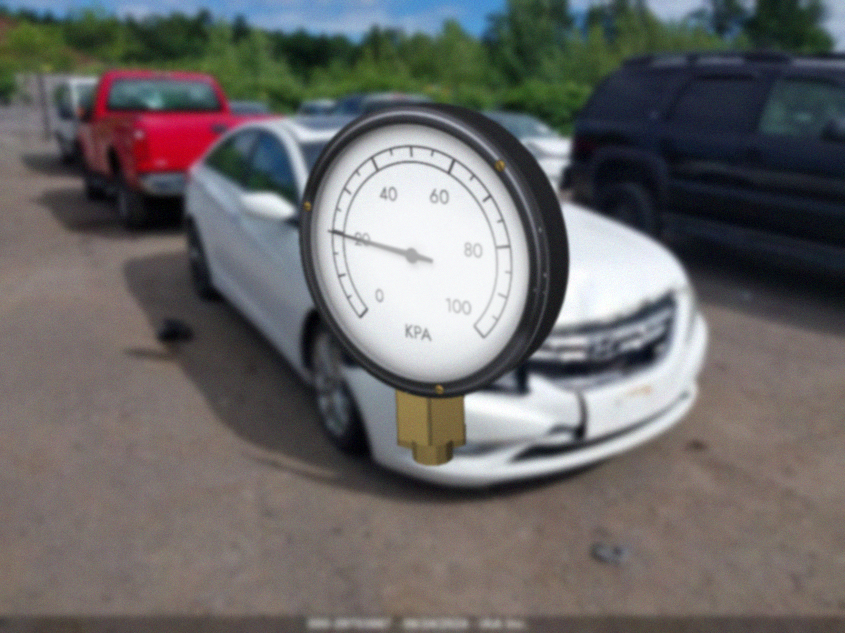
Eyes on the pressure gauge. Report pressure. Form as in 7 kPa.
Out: 20 kPa
